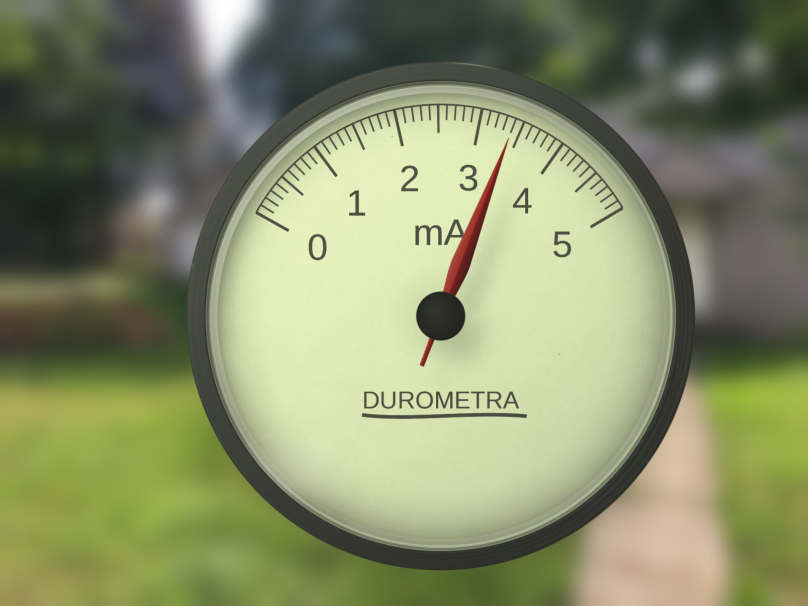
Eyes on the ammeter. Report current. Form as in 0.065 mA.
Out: 3.4 mA
